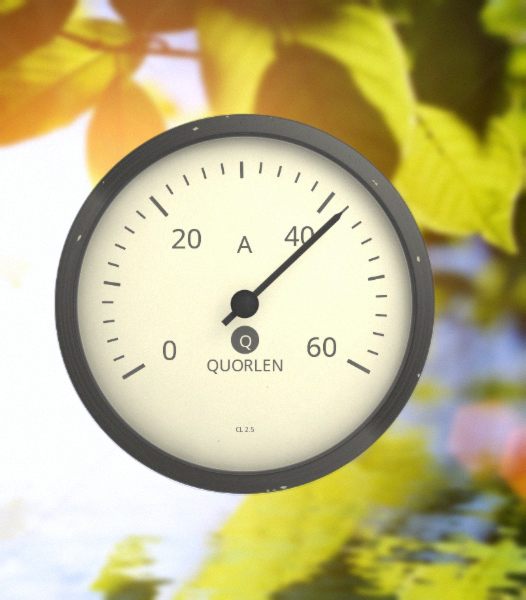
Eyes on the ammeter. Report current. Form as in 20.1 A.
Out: 42 A
